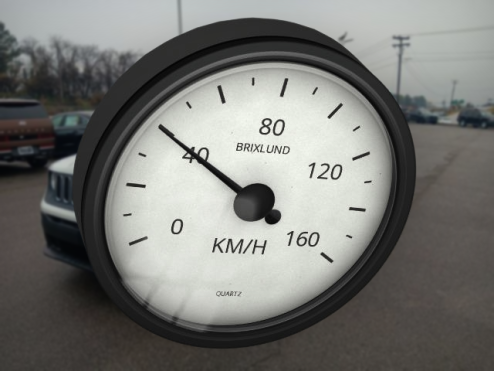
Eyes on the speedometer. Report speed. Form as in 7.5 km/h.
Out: 40 km/h
